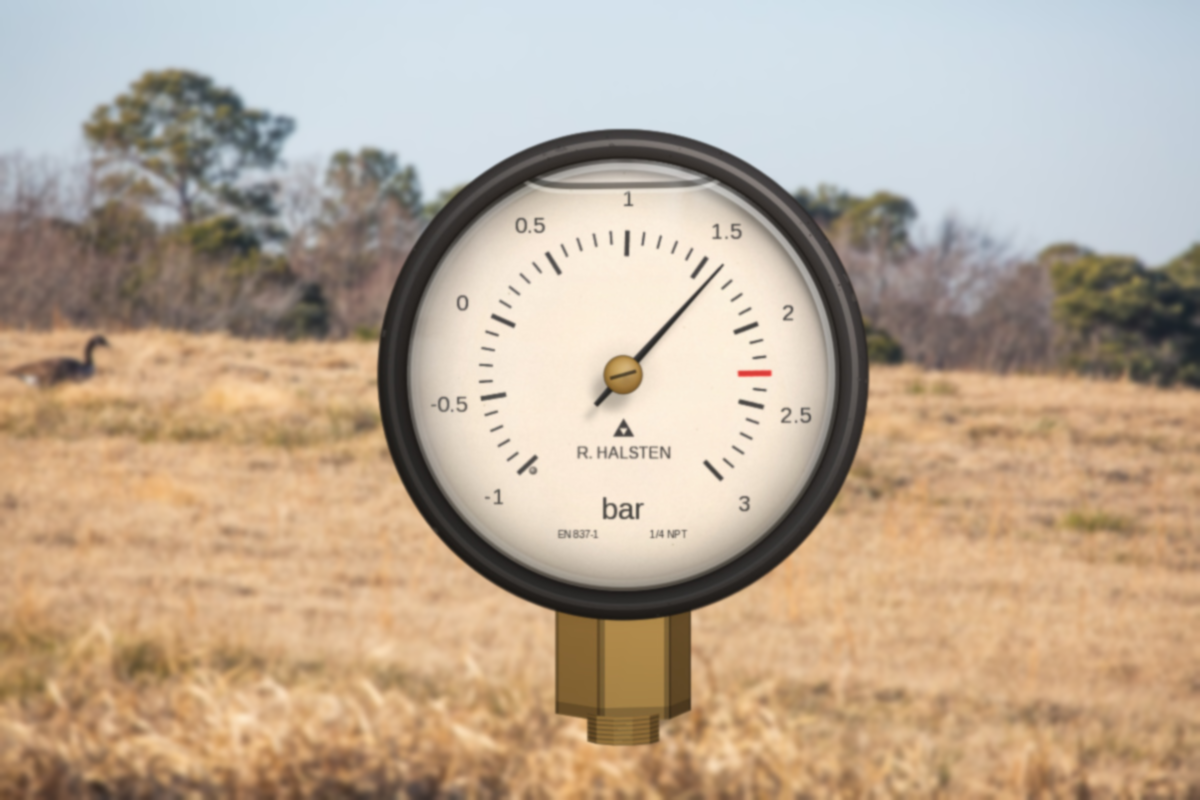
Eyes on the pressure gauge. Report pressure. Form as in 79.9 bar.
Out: 1.6 bar
